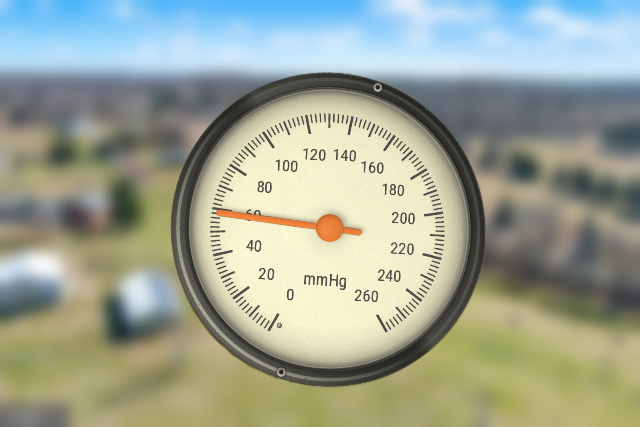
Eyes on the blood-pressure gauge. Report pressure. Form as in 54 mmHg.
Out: 58 mmHg
